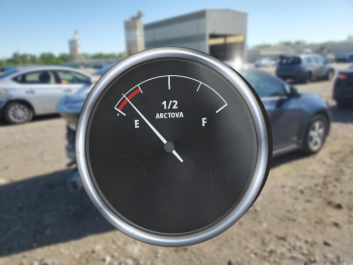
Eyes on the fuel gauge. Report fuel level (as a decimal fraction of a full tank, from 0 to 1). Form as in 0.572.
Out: 0.125
